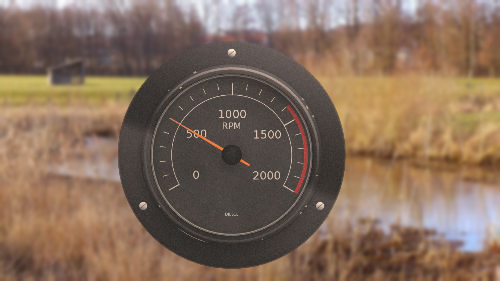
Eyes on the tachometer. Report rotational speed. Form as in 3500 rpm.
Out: 500 rpm
